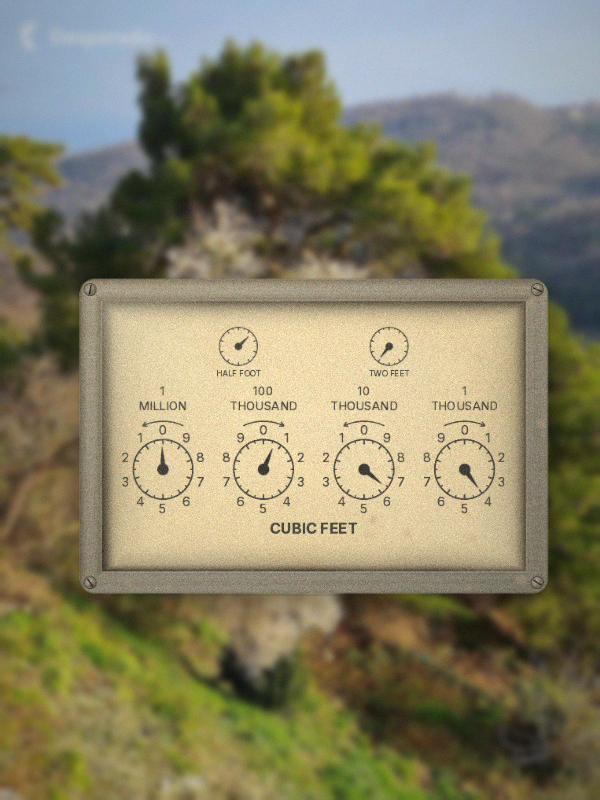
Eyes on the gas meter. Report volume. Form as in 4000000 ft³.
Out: 6400 ft³
